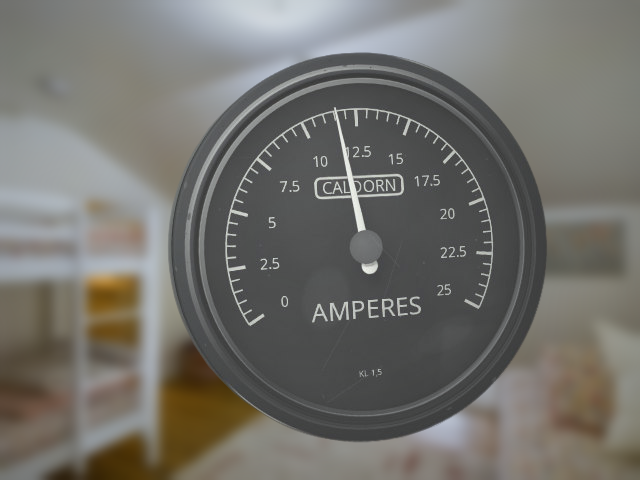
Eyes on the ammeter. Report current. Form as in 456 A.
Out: 11.5 A
